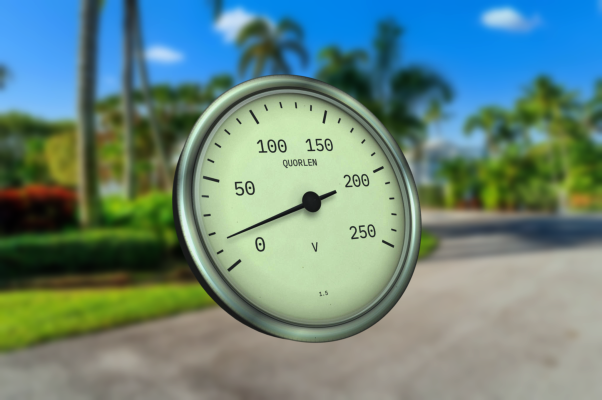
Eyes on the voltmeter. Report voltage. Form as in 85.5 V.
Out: 15 V
